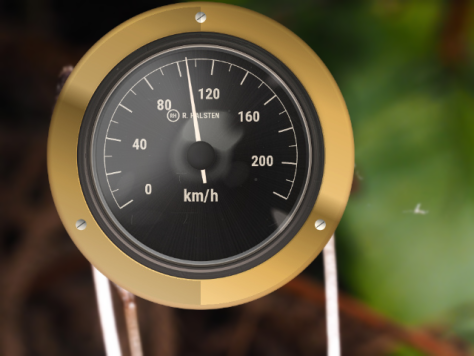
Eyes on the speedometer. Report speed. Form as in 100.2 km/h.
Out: 105 km/h
